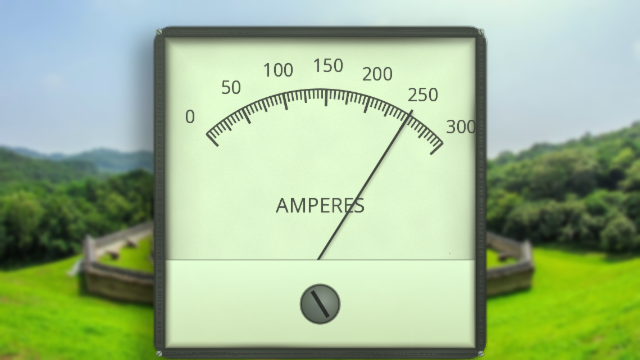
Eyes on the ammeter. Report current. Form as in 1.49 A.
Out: 250 A
